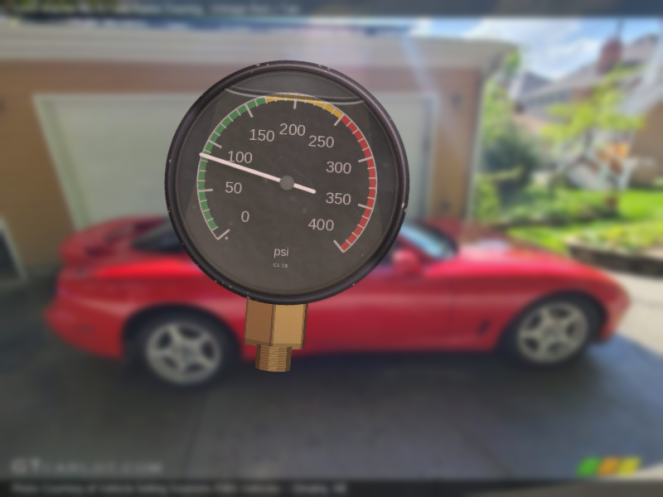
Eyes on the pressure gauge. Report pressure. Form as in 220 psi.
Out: 85 psi
